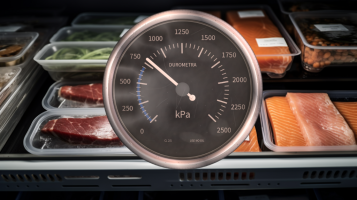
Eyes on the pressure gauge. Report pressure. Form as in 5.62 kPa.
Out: 800 kPa
